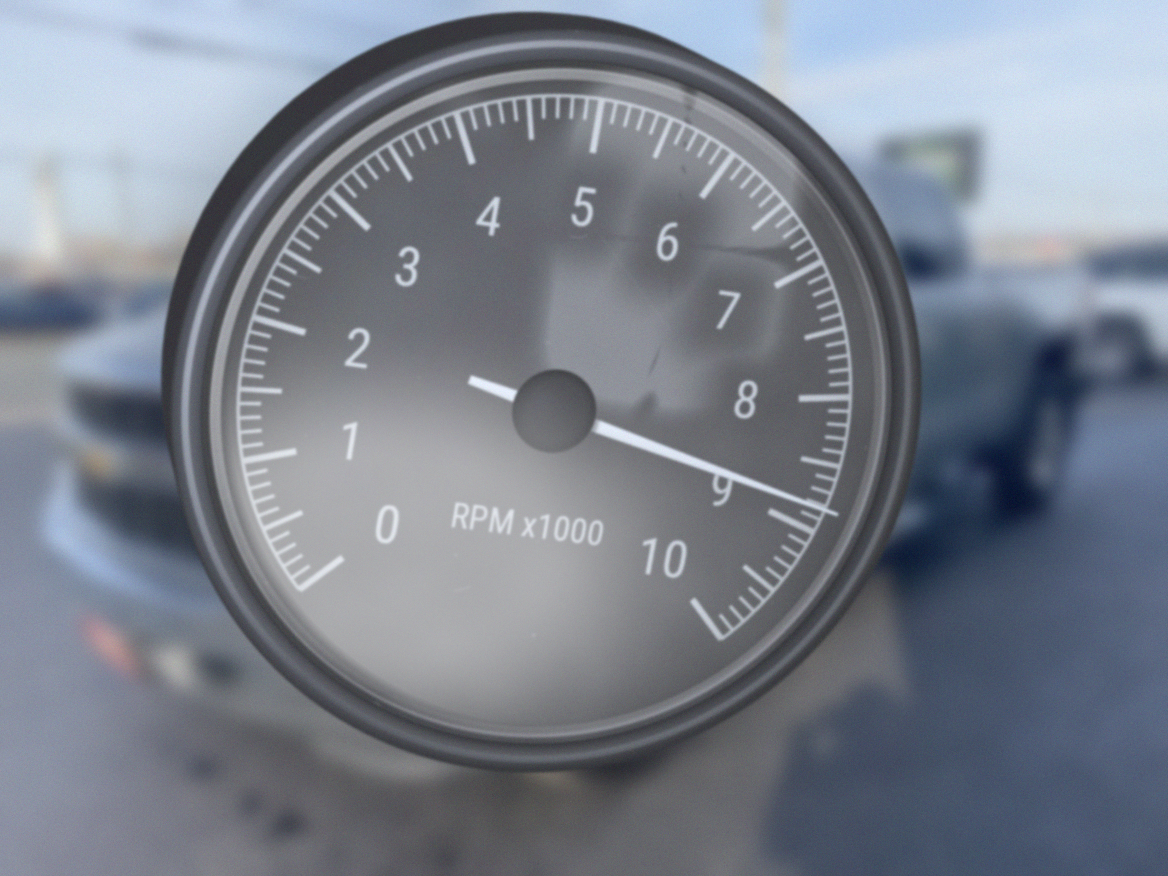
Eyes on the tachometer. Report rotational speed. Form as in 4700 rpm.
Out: 8800 rpm
